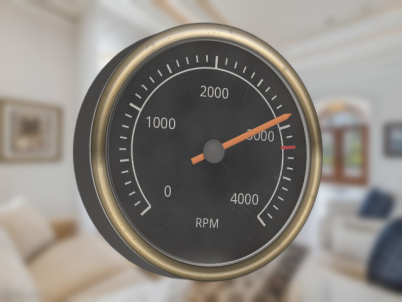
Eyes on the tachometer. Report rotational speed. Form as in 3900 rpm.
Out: 2900 rpm
